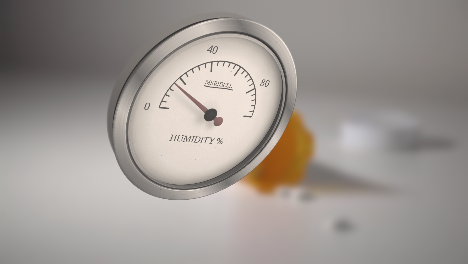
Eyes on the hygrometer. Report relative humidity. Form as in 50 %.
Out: 16 %
